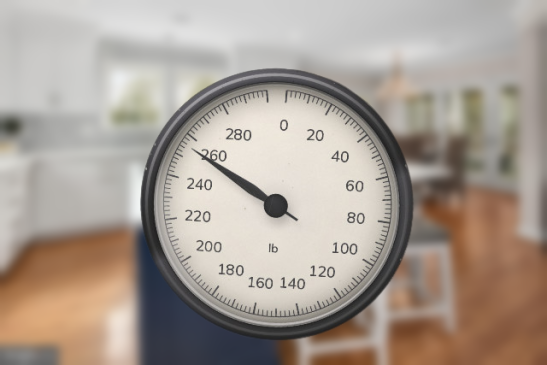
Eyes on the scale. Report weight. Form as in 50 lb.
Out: 256 lb
